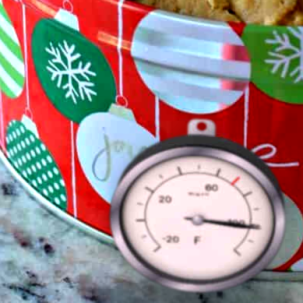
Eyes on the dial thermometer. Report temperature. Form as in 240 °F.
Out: 100 °F
